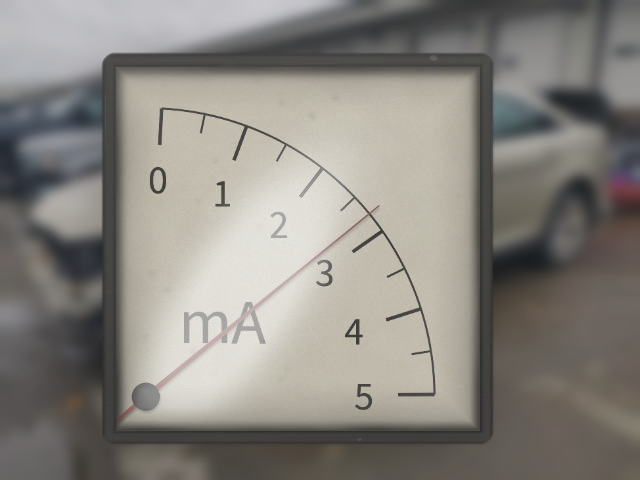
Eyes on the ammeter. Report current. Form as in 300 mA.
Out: 2.75 mA
